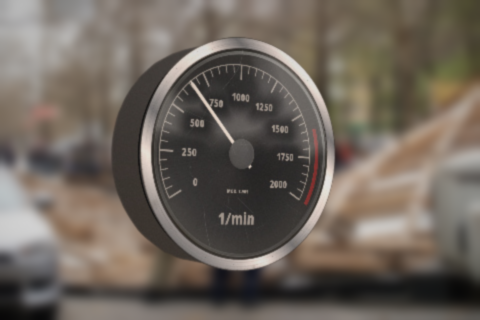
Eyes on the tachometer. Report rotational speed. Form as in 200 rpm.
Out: 650 rpm
